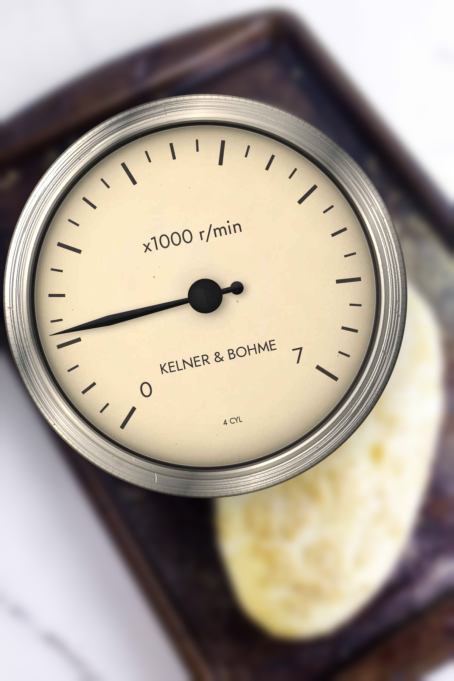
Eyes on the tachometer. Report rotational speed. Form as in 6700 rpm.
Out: 1125 rpm
